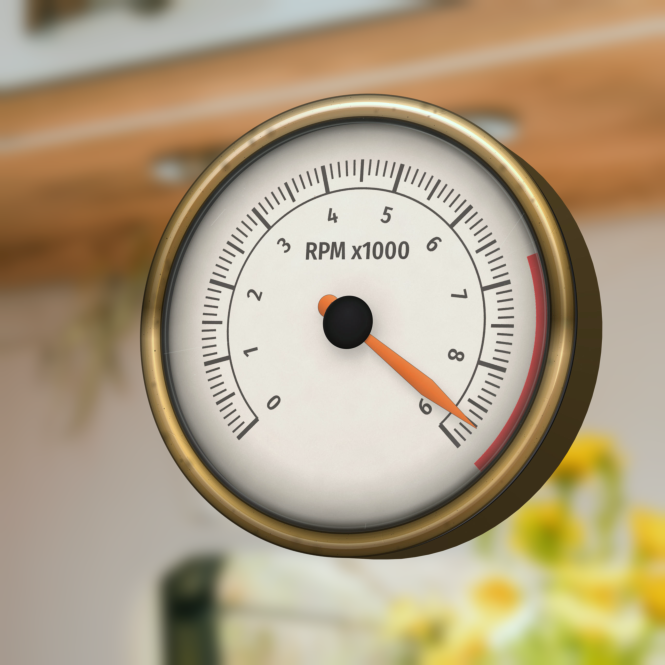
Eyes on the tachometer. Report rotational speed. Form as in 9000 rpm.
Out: 8700 rpm
